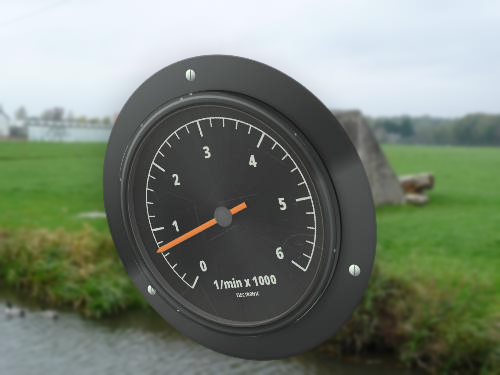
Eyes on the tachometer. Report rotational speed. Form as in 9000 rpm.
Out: 700 rpm
